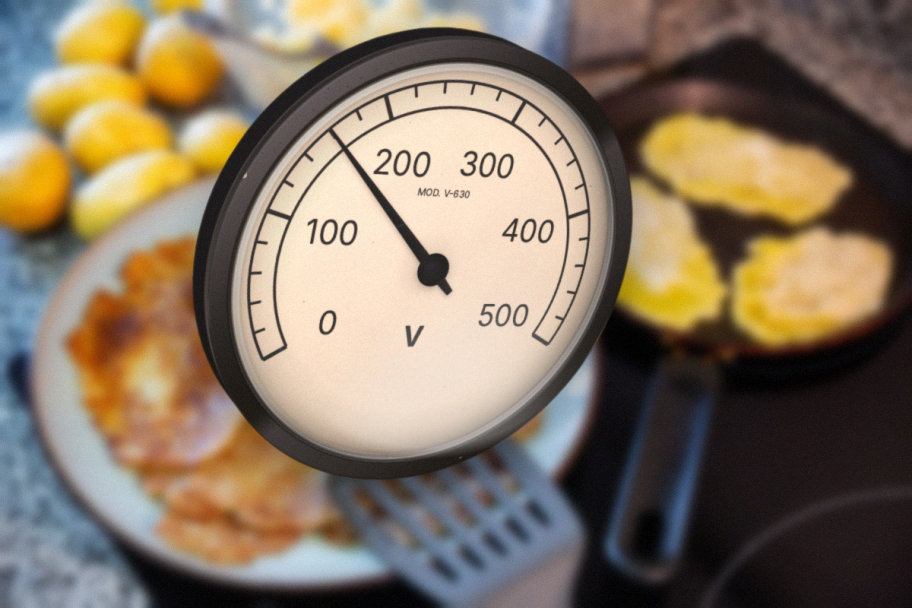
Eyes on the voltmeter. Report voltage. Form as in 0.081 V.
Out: 160 V
